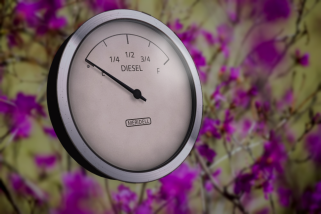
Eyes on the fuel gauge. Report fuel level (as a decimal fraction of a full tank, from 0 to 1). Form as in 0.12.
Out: 0
